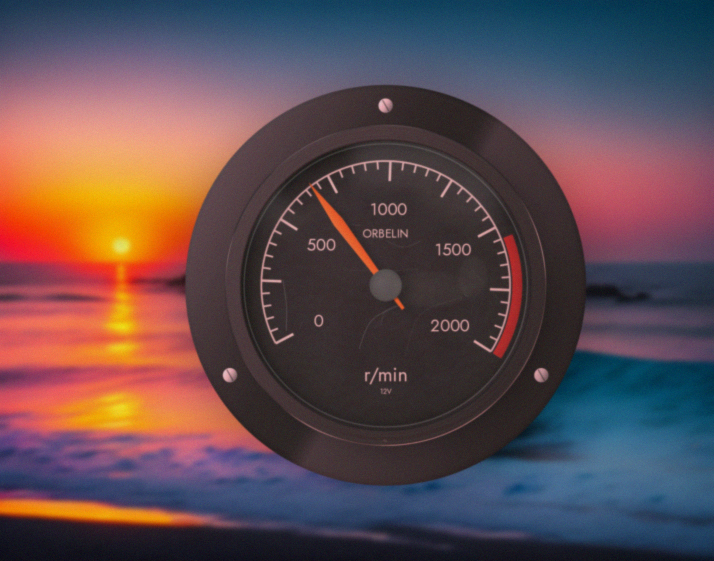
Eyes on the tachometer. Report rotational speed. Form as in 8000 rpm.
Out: 675 rpm
